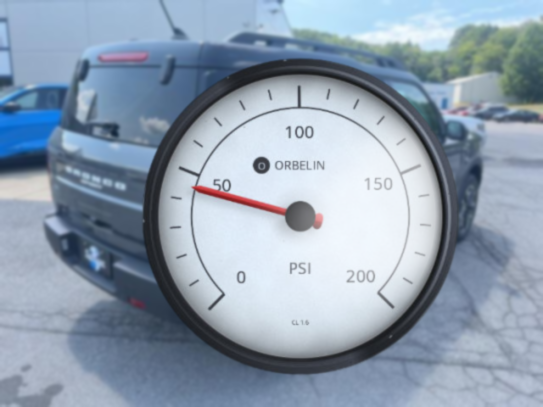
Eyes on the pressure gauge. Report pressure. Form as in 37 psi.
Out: 45 psi
